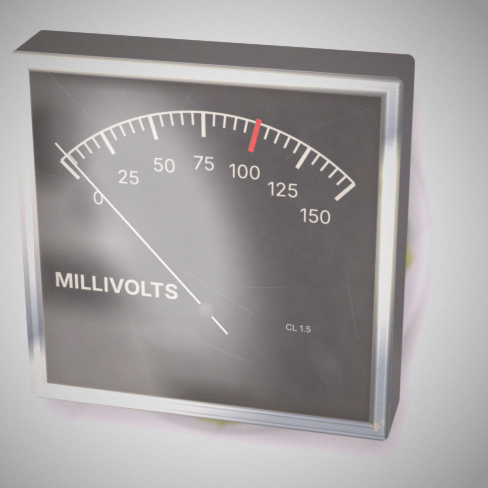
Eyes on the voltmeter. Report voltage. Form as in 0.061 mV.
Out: 5 mV
